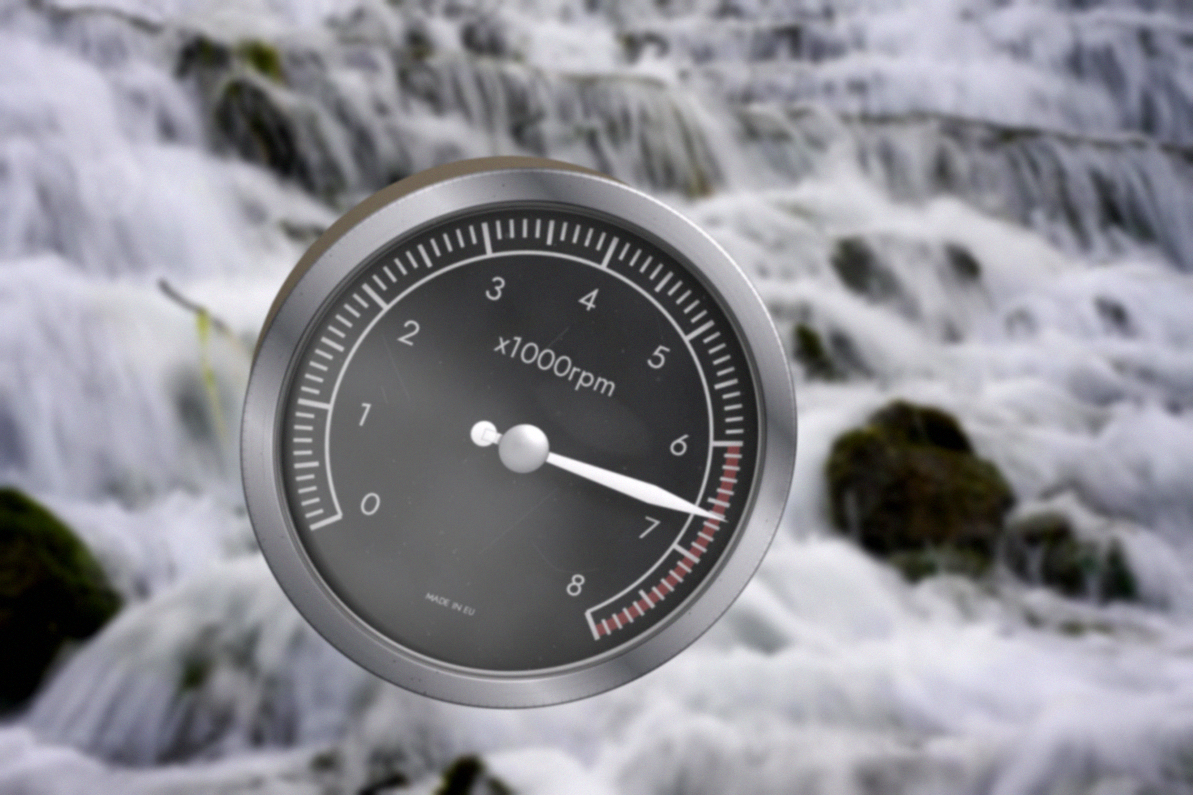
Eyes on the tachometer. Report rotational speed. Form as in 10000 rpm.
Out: 6600 rpm
